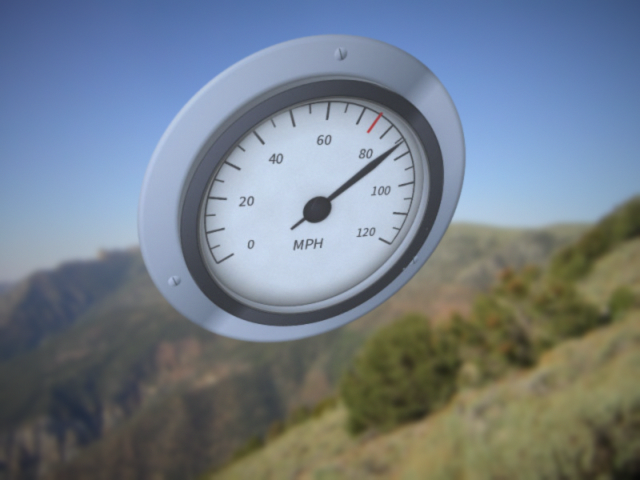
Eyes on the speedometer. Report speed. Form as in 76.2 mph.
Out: 85 mph
